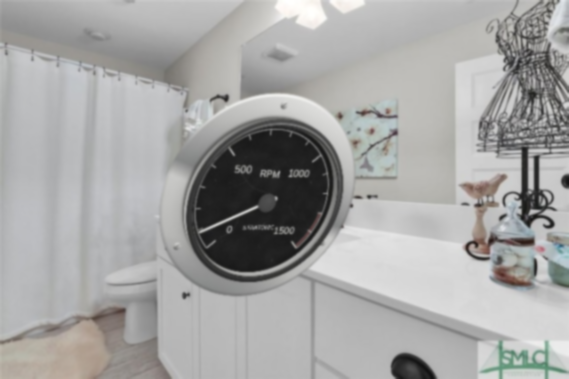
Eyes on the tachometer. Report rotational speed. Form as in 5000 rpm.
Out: 100 rpm
